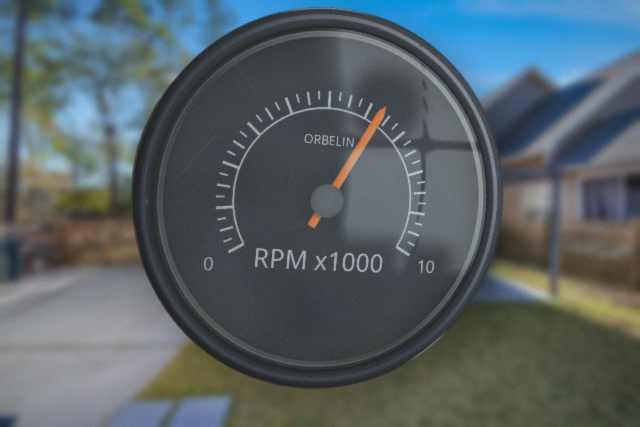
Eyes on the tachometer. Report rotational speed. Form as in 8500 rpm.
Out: 6250 rpm
